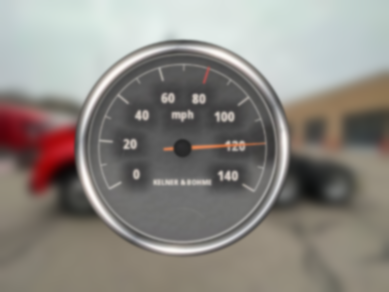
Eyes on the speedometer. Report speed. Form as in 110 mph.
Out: 120 mph
